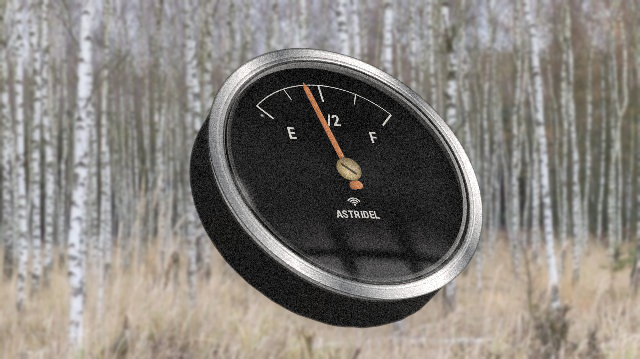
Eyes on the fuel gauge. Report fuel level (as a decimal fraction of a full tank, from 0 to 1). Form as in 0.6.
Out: 0.375
